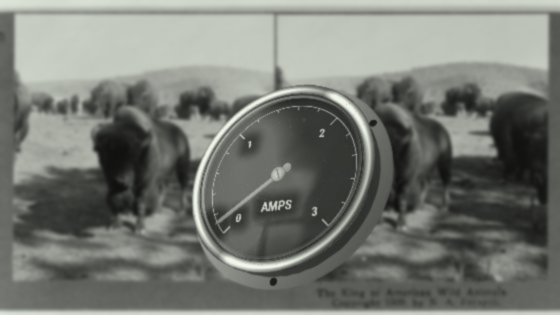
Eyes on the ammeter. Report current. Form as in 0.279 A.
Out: 0.1 A
